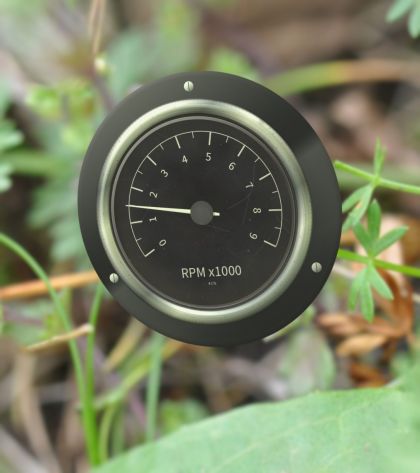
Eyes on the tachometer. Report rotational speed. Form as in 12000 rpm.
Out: 1500 rpm
